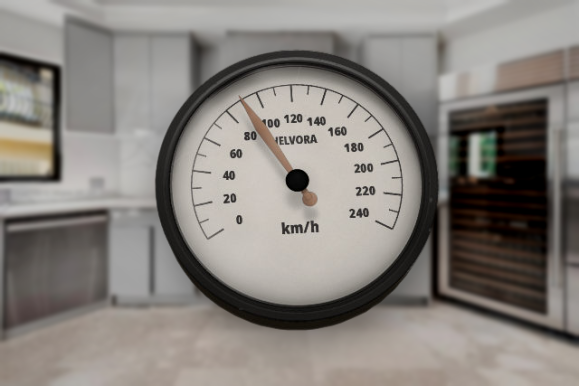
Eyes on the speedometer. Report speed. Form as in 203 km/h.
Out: 90 km/h
